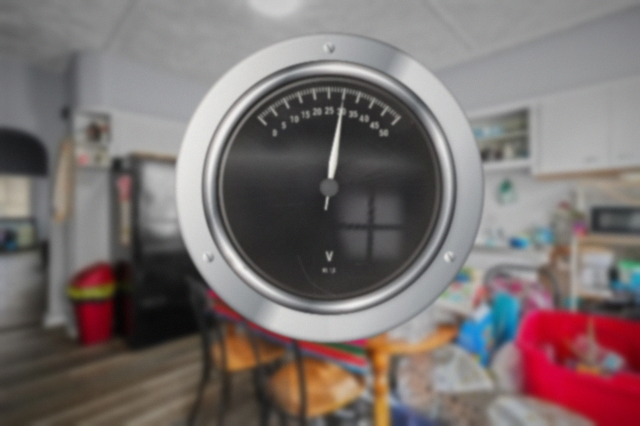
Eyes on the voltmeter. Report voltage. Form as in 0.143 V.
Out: 30 V
